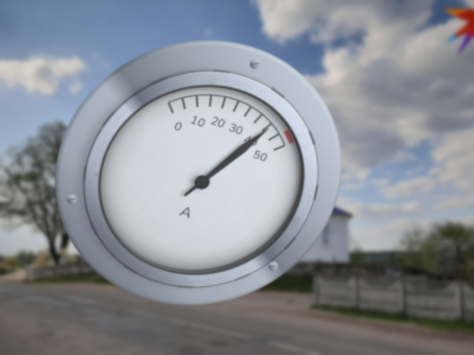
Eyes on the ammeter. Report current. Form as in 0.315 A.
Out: 40 A
